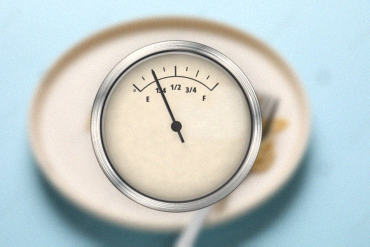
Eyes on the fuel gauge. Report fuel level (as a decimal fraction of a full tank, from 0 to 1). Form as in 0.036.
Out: 0.25
